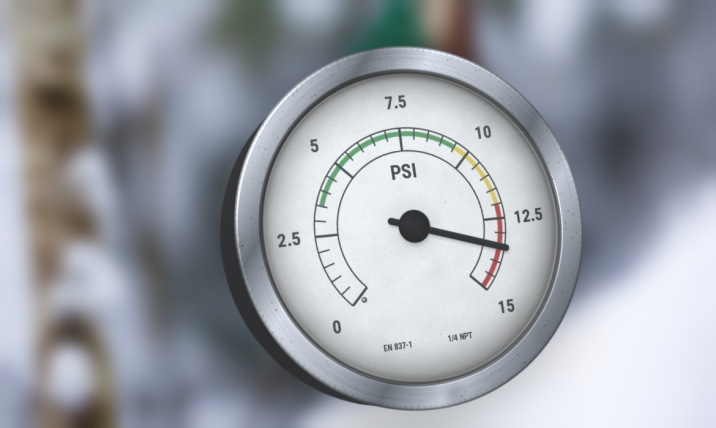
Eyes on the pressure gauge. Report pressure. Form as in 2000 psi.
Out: 13.5 psi
